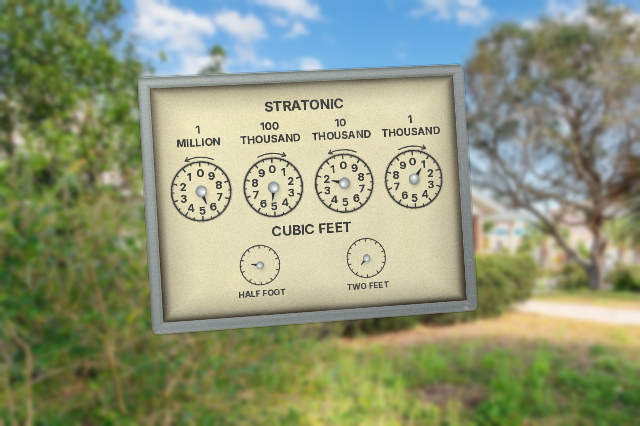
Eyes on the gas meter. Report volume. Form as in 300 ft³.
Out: 552100 ft³
